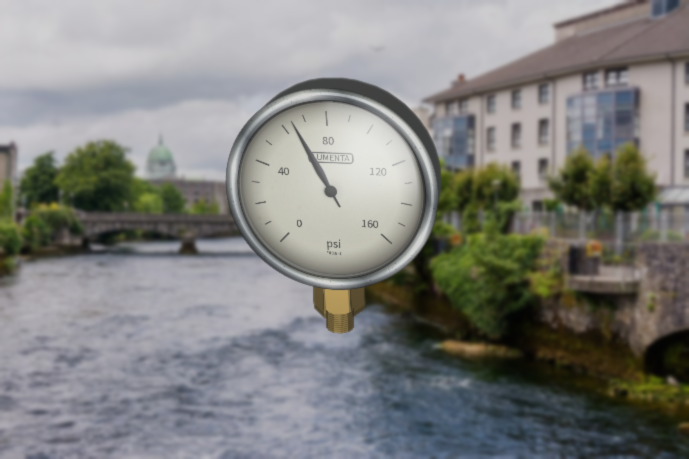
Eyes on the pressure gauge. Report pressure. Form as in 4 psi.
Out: 65 psi
